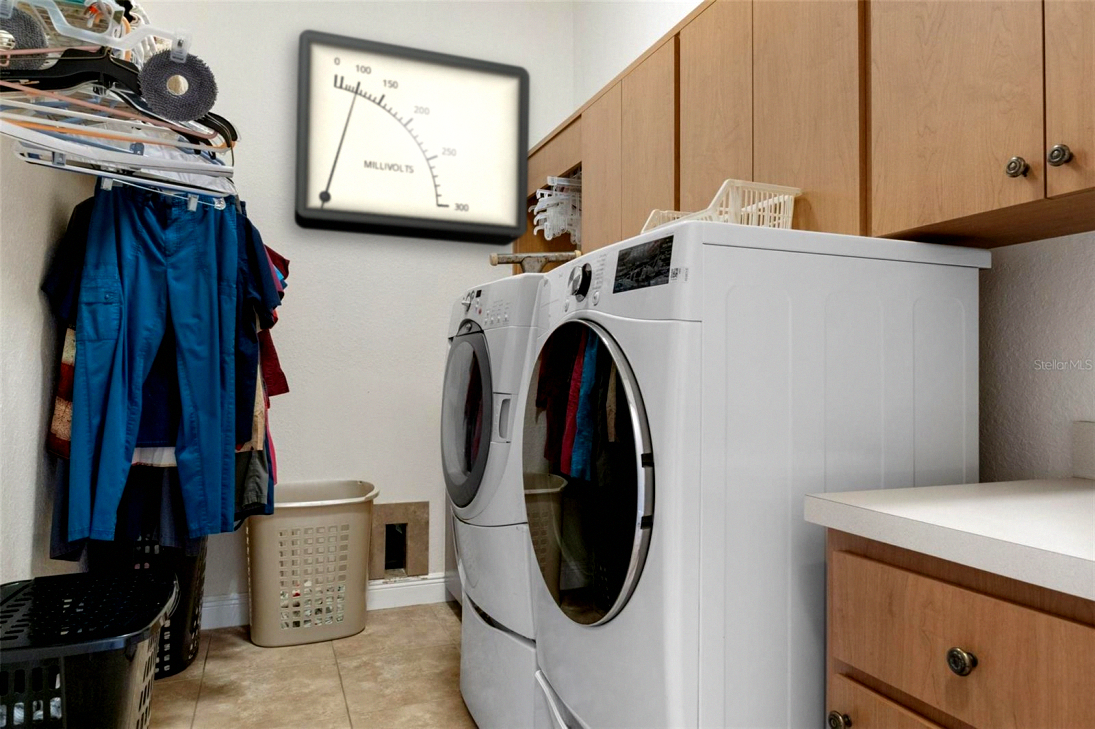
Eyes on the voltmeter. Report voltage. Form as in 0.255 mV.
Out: 100 mV
